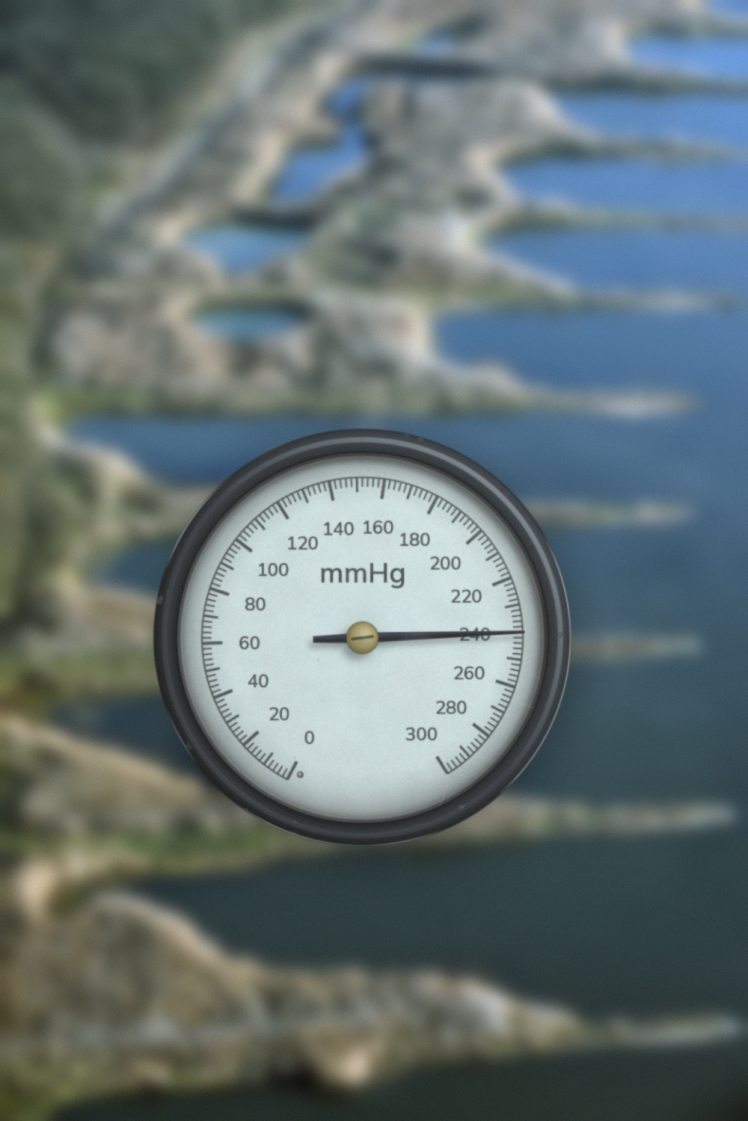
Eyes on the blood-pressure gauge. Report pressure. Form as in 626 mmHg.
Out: 240 mmHg
